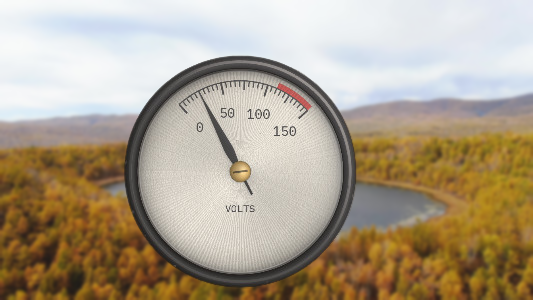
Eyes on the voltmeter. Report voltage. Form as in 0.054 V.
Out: 25 V
